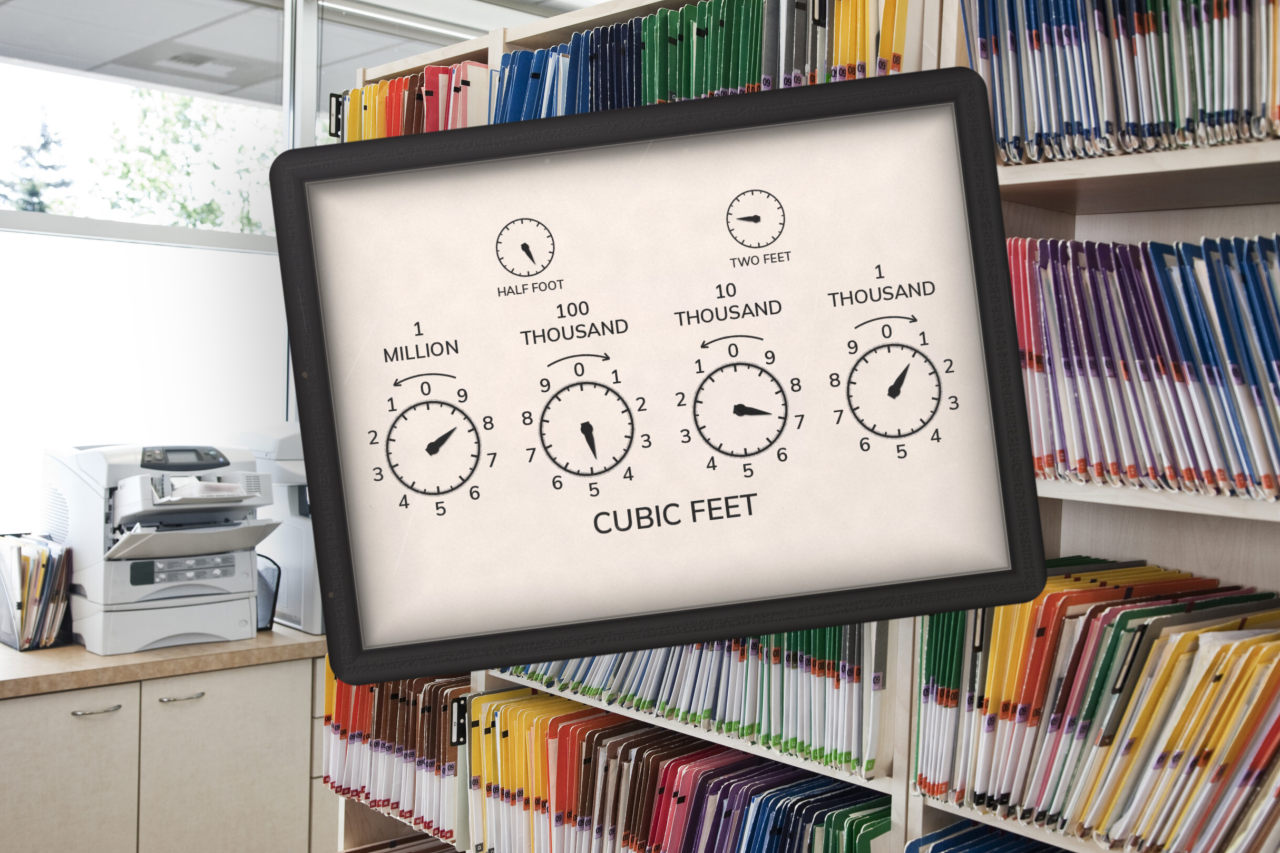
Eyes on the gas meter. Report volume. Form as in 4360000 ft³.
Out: 847100 ft³
